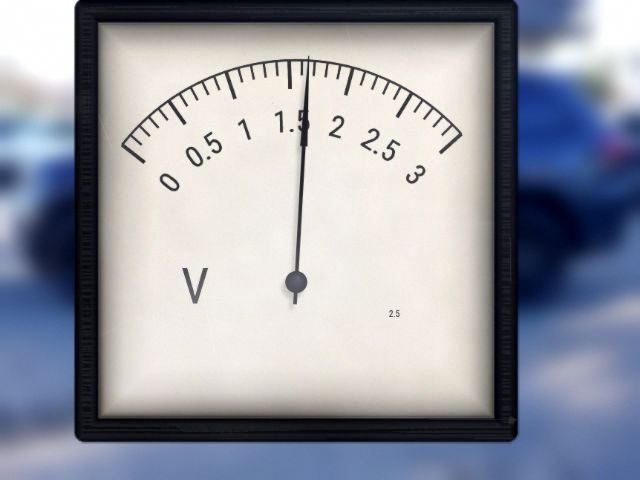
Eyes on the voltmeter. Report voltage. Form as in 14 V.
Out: 1.65 V
